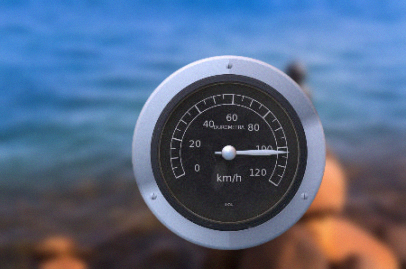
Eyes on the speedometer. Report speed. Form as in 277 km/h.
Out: 102.5 km/h
